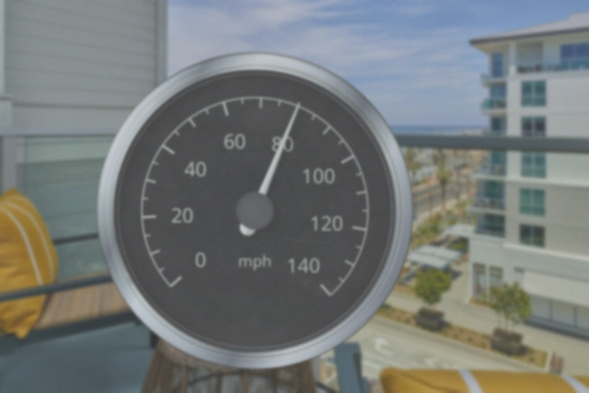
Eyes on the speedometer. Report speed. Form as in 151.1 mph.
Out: 80 mph
